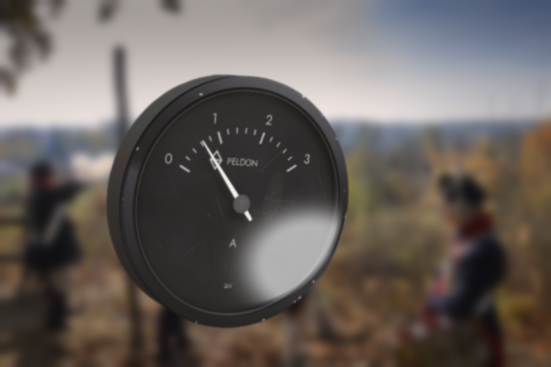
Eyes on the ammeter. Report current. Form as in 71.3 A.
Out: 0.6 A
